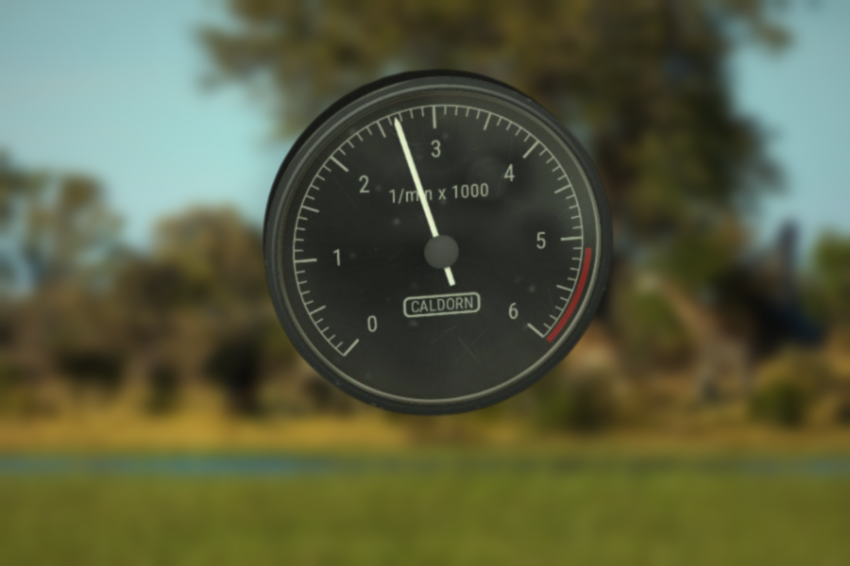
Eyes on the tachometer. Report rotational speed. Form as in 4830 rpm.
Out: 2650 rpm
